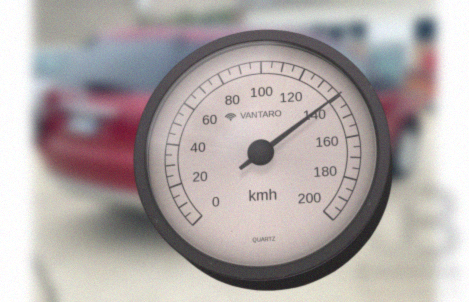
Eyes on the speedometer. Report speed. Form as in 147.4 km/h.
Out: 140 km/h
